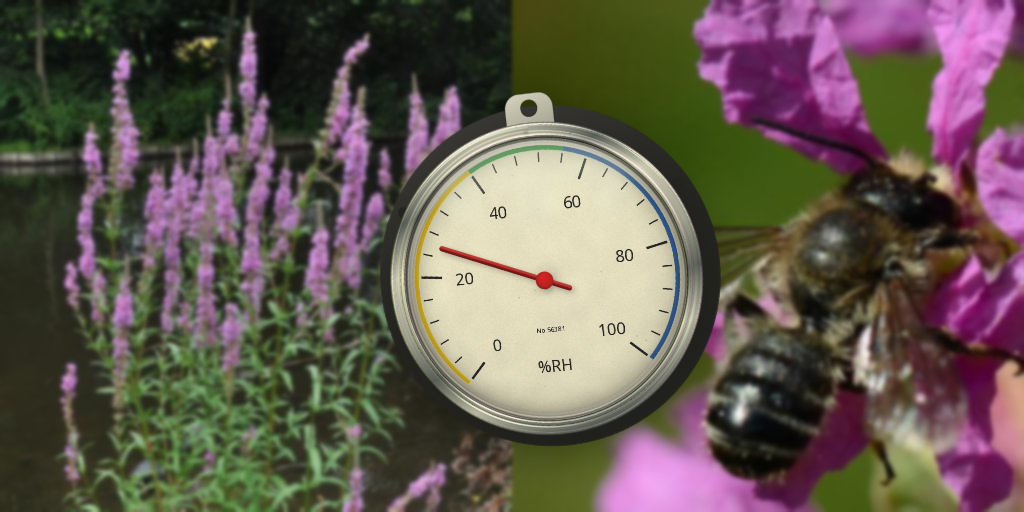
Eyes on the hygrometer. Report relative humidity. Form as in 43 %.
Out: 26 %
